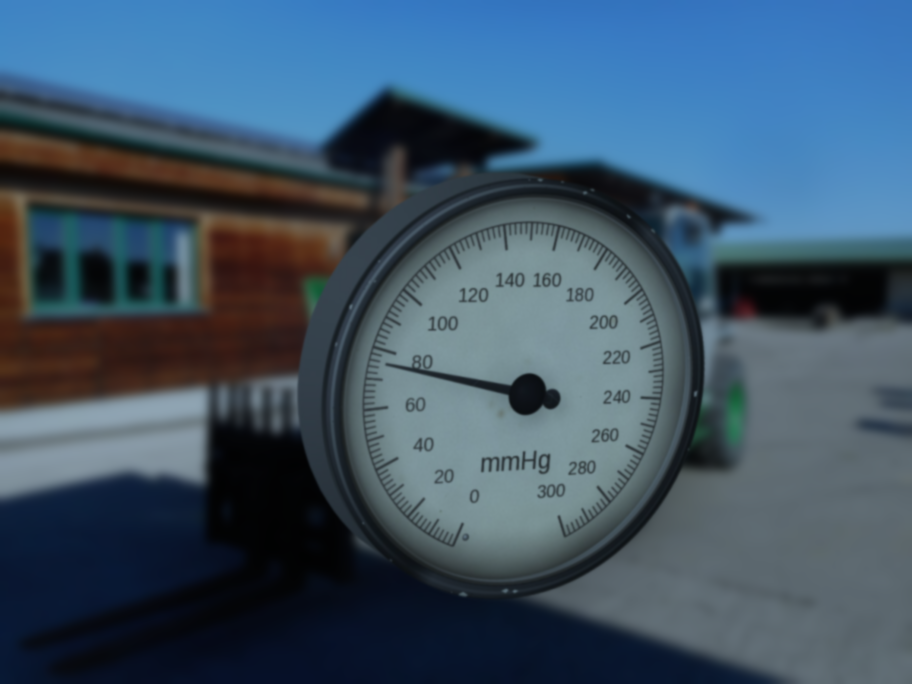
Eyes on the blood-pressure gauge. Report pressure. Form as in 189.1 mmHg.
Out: 76 mmHg
